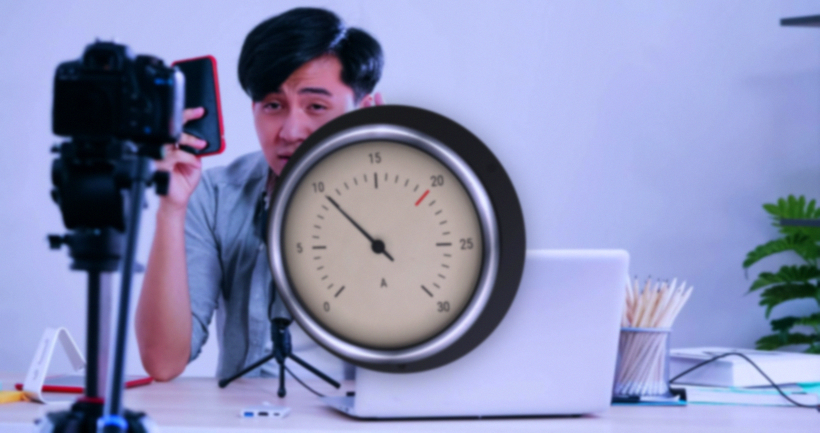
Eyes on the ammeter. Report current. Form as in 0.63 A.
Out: 10 A
